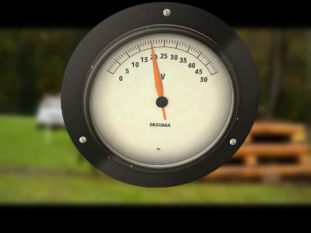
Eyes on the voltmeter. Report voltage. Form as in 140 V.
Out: 20 V
